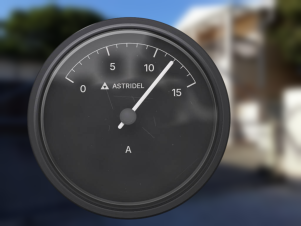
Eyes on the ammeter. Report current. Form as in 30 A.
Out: 12 A
